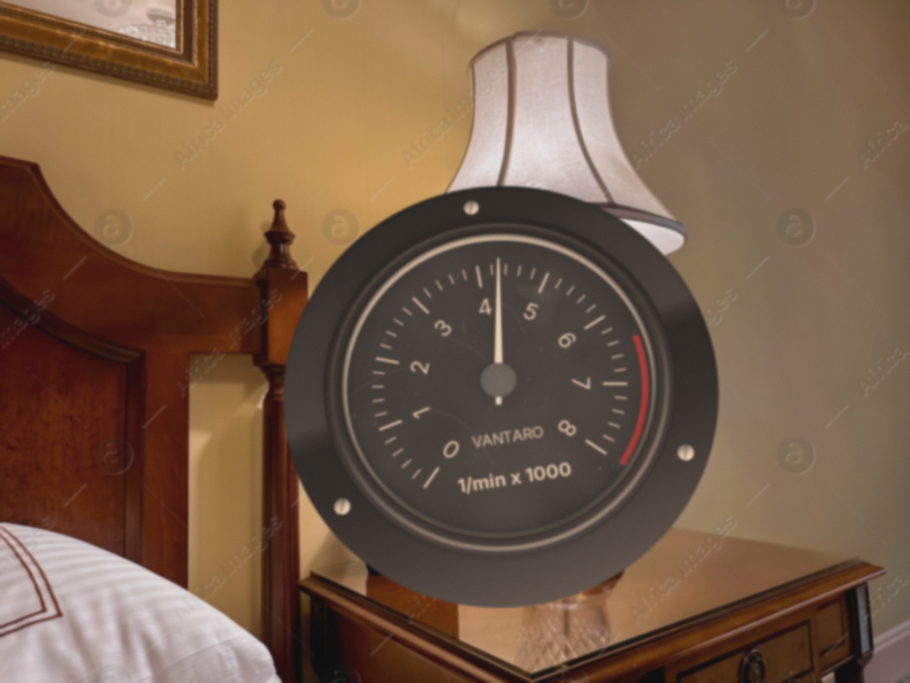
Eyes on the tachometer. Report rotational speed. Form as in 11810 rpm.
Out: 4300 rpm
